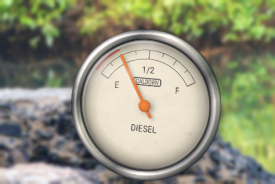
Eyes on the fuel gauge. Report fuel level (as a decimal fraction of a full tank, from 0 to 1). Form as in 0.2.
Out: 0.25
